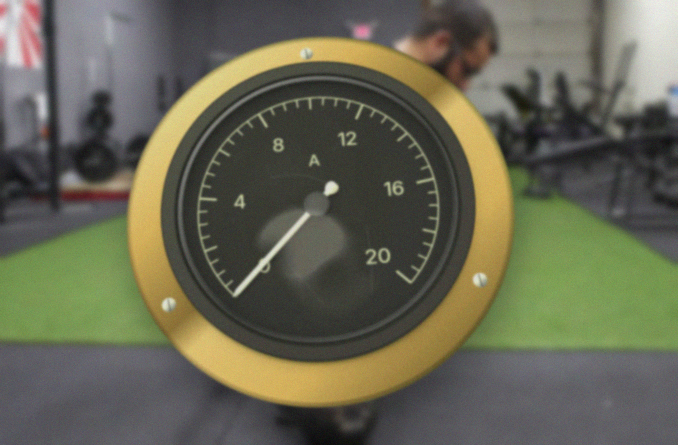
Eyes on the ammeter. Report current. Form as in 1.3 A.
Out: 0 A
